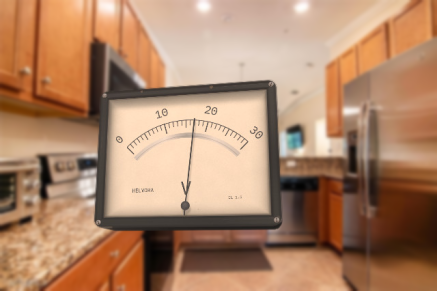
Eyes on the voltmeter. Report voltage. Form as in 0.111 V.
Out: 17 V
